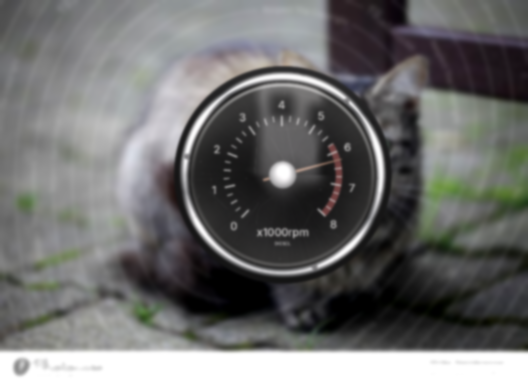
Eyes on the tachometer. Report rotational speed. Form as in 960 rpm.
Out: 6250 rpm
